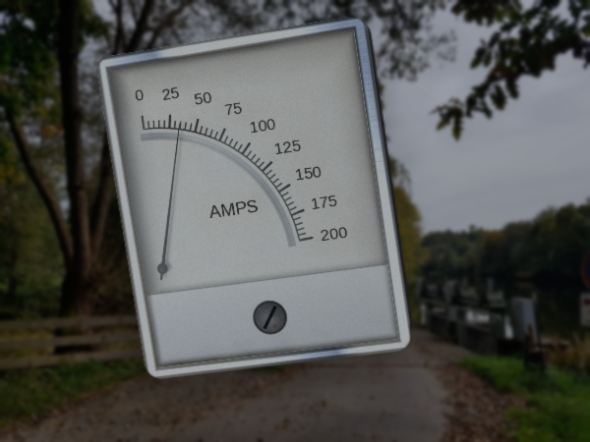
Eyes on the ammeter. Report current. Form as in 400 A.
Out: 35 A
